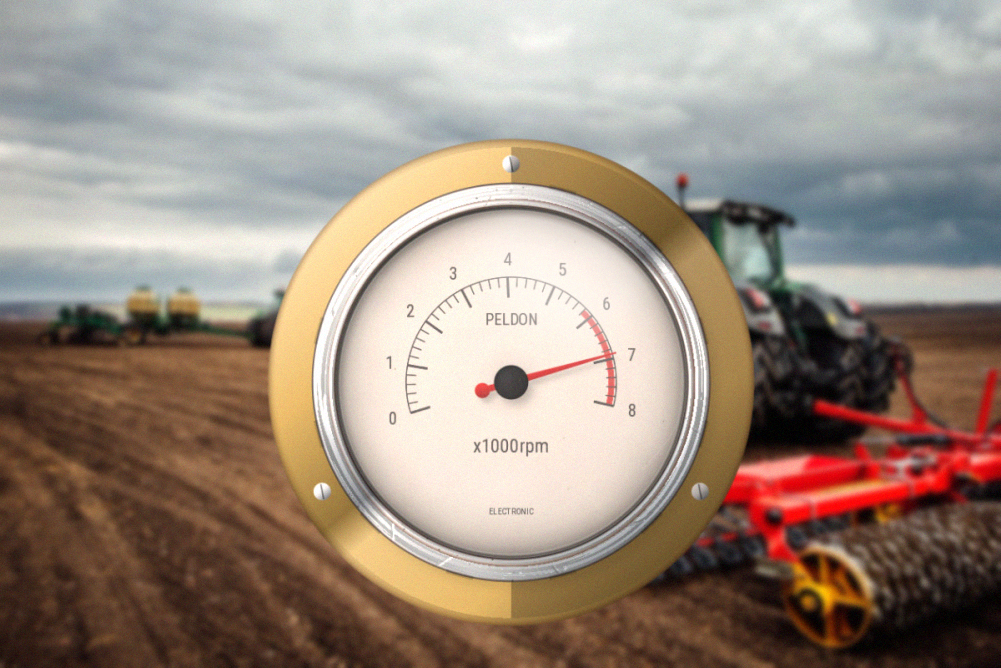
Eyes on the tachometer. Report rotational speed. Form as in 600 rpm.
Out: 6900 rpm
